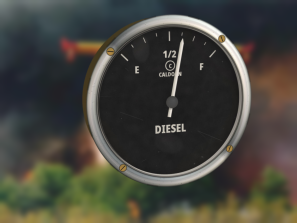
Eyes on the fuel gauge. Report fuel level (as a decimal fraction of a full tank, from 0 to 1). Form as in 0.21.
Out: 0.625
